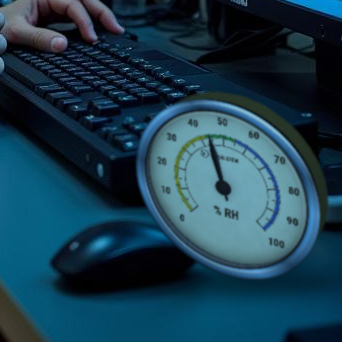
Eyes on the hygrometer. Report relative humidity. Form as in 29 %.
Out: 45 %
